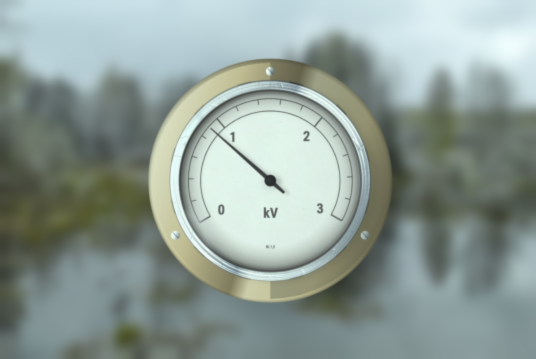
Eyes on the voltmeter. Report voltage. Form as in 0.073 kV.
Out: 0.9 kV
